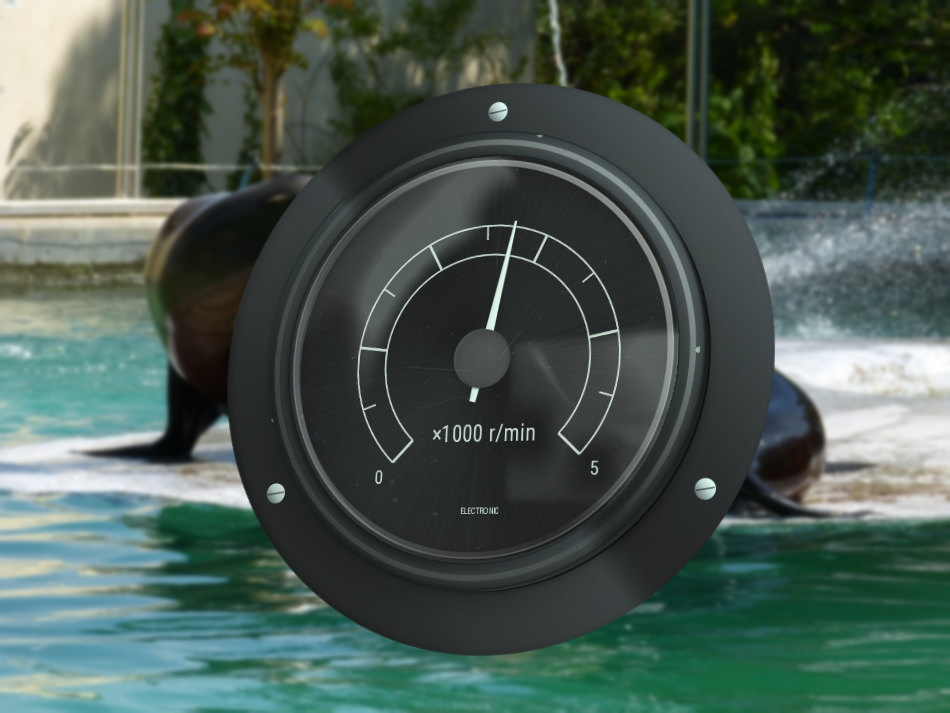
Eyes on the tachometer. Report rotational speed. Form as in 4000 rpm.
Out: 2750 rpm
